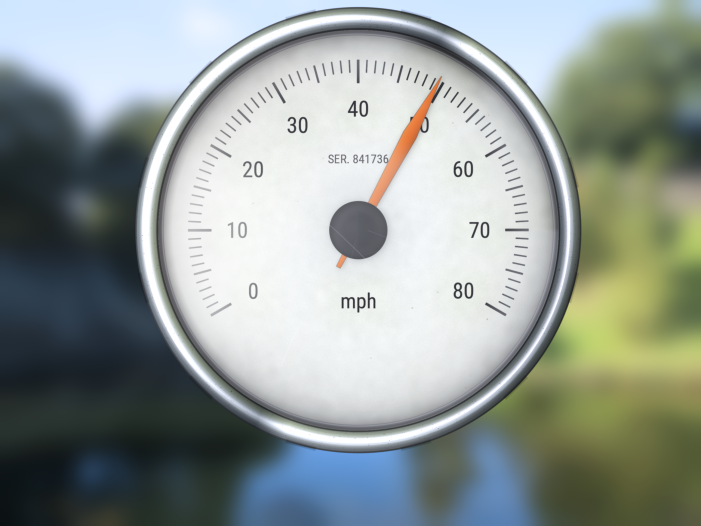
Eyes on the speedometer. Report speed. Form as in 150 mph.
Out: 49.5 mph
